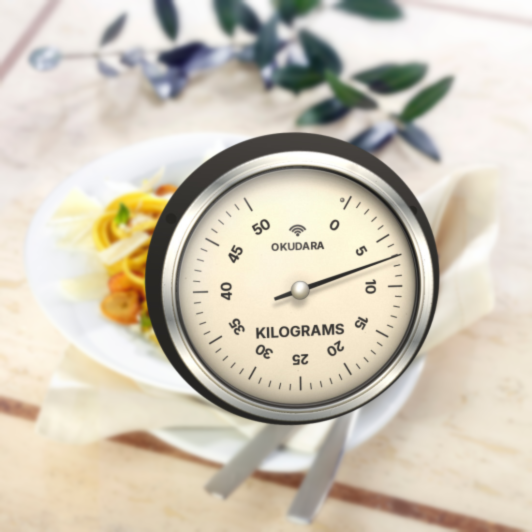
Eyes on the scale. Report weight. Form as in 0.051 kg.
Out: 7 kg
